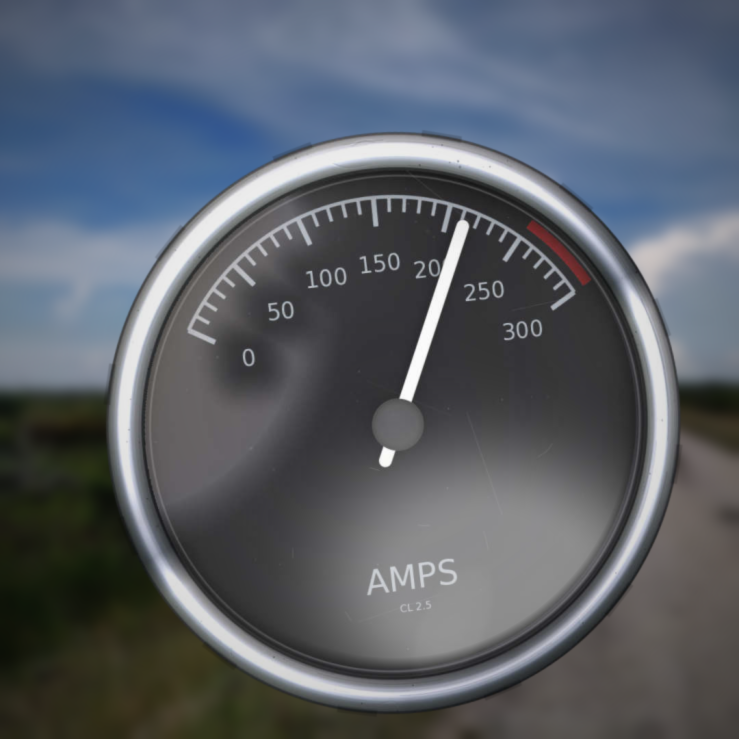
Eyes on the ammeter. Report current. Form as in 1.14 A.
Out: 210 A
